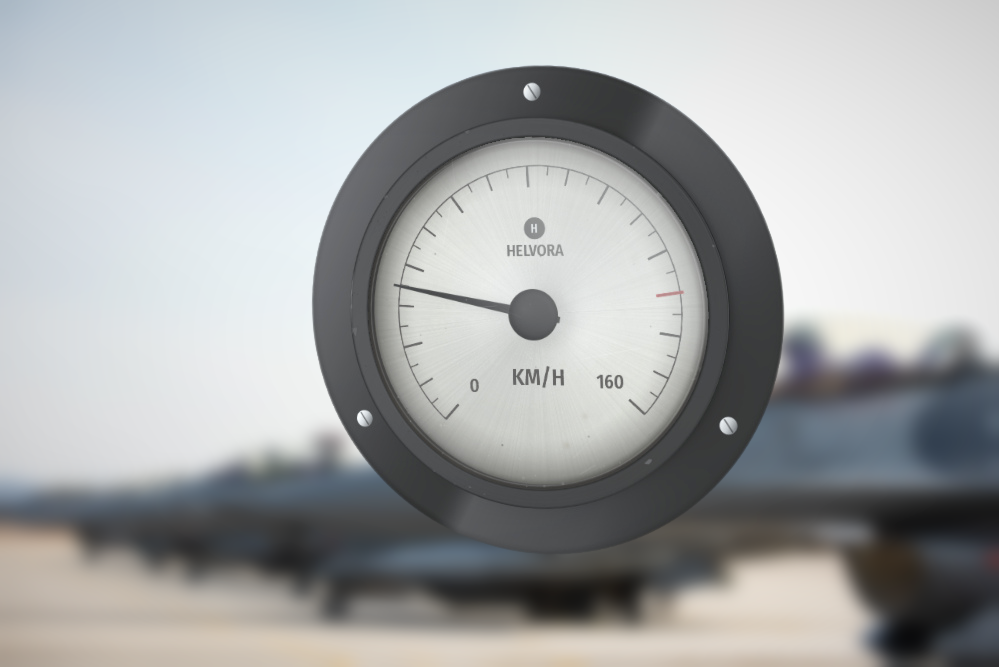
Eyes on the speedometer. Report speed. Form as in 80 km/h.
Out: 35 km/h
